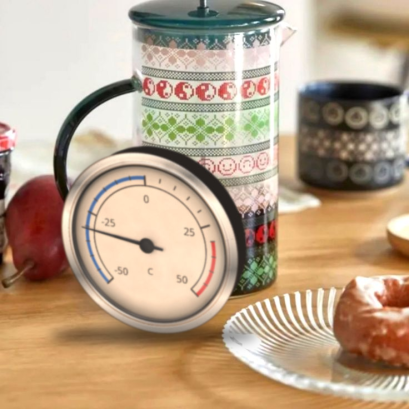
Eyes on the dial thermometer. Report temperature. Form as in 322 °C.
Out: -30 °C
